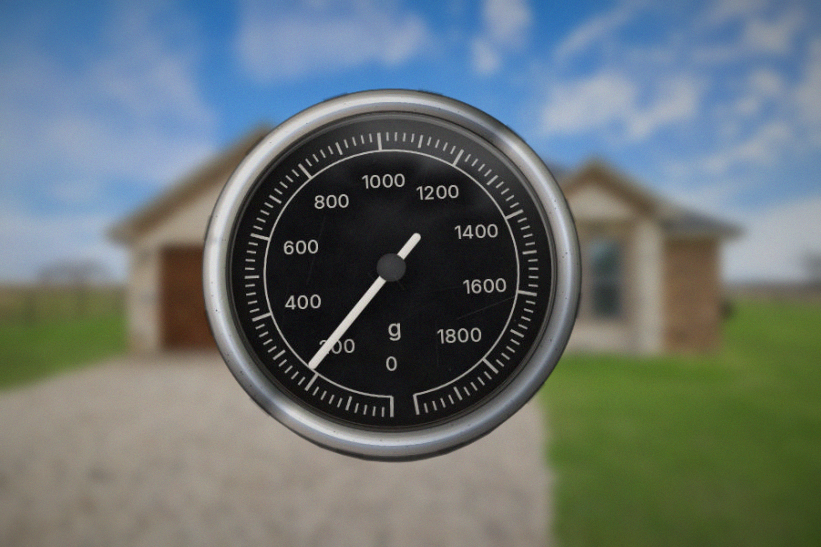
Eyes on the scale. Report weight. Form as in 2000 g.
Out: 220 g
